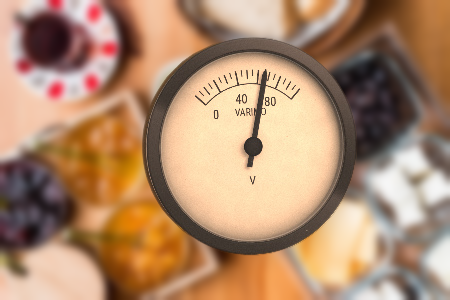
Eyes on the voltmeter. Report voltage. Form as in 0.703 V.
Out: 65 V
